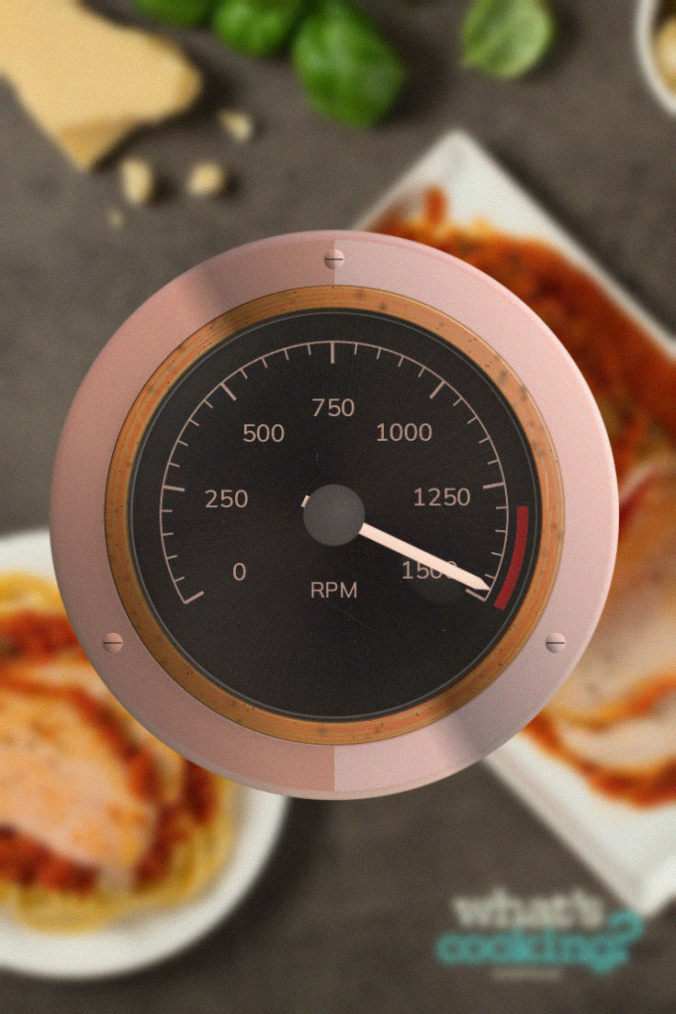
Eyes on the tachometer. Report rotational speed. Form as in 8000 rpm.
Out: 1475 rpm
